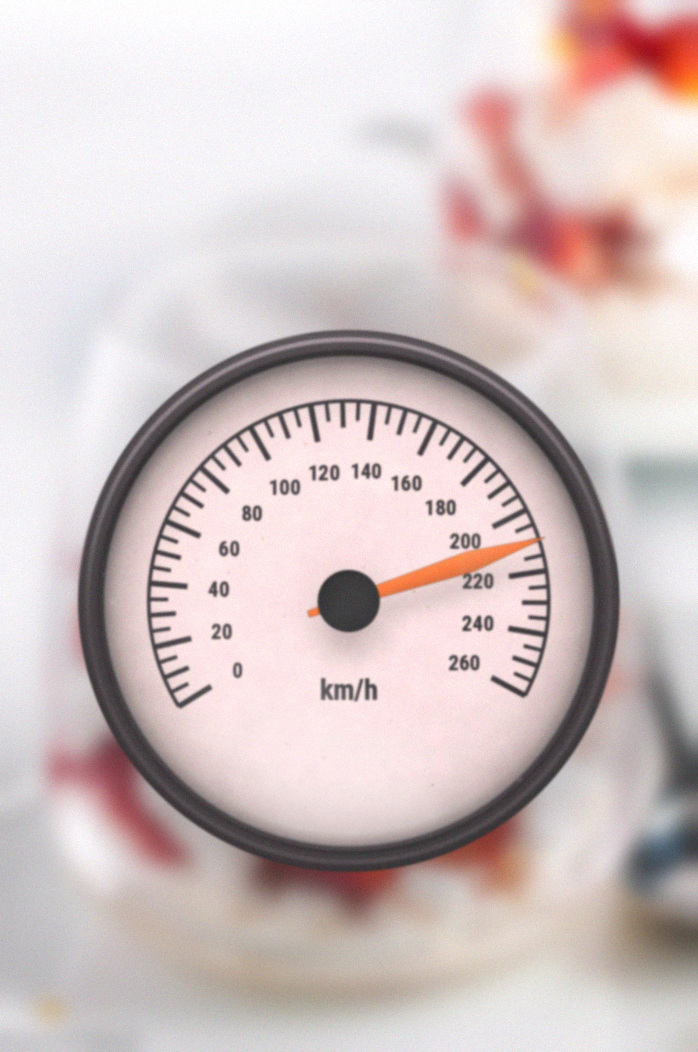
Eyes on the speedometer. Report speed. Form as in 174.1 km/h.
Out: 210 km/h
